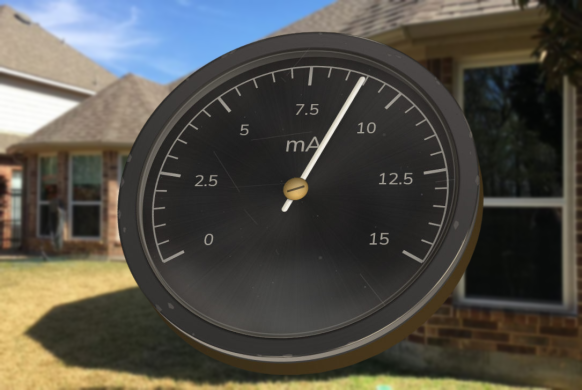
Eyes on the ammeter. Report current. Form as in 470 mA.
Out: 9 mA
